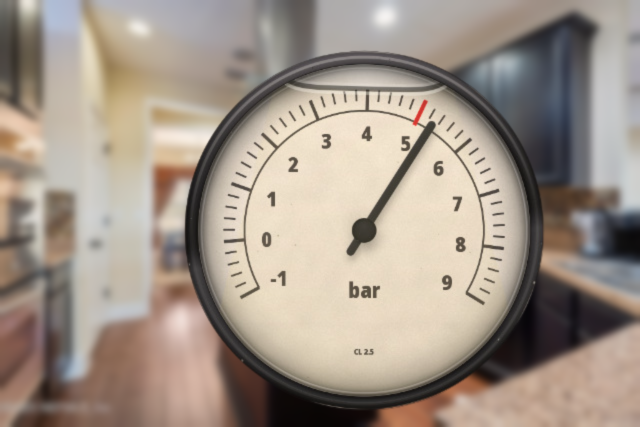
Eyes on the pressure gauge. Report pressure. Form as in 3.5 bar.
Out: 5.3 bar
